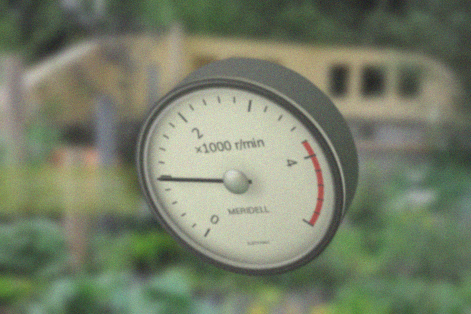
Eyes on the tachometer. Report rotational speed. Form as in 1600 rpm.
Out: 1000 rpm
